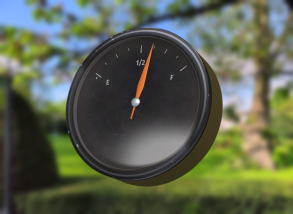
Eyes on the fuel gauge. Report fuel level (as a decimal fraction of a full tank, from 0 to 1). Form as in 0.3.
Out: 0.625
